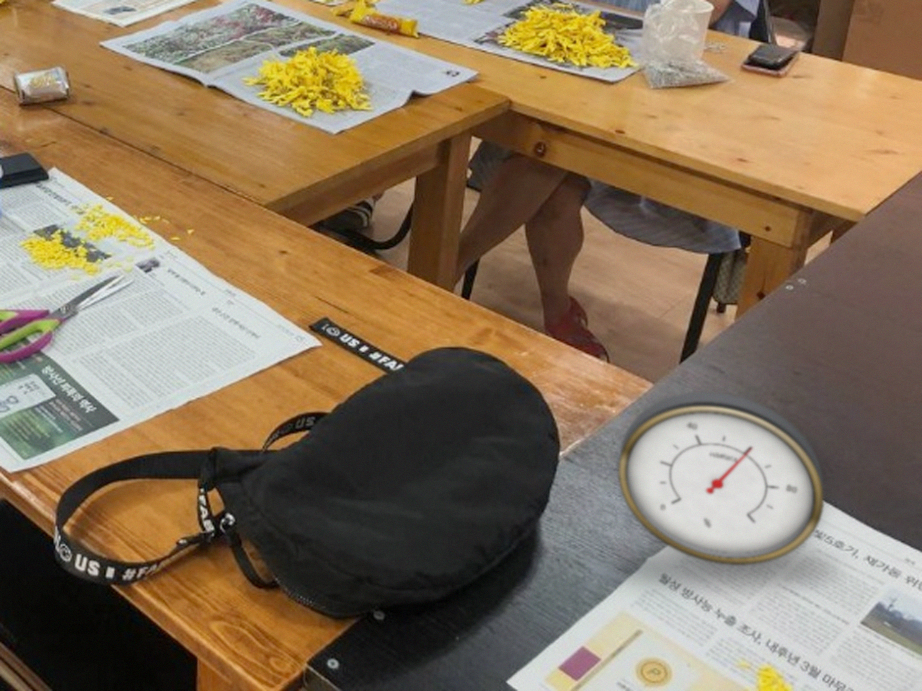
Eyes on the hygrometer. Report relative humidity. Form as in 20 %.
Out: 60 %
